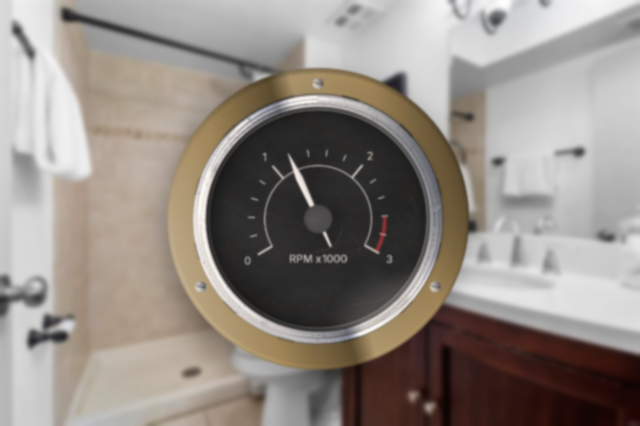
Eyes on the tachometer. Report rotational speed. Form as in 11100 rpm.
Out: 1200 rpm
